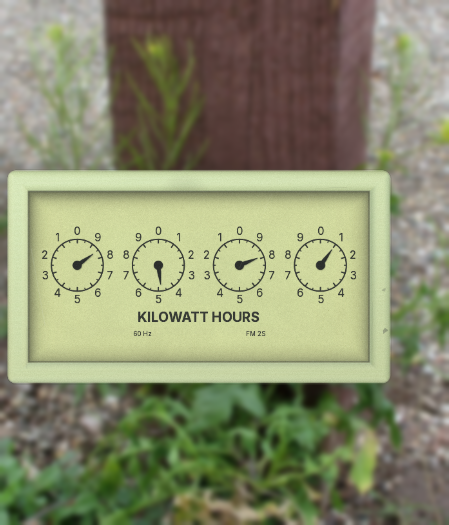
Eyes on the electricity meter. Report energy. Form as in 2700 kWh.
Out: 8481 kWh
